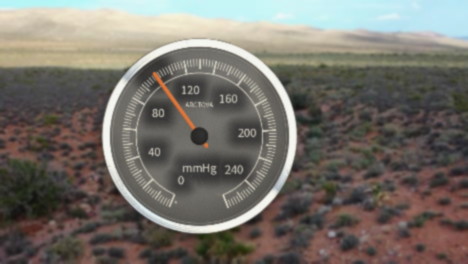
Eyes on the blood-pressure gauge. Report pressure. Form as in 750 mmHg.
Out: 100 mmHg
